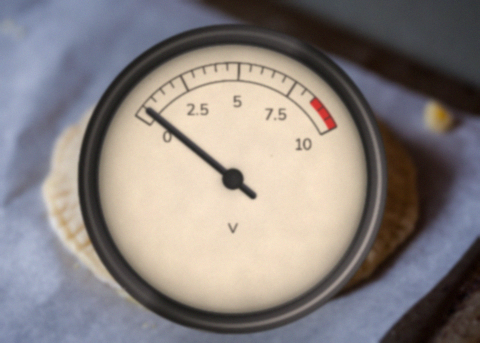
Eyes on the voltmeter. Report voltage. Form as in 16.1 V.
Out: 0.5 V
